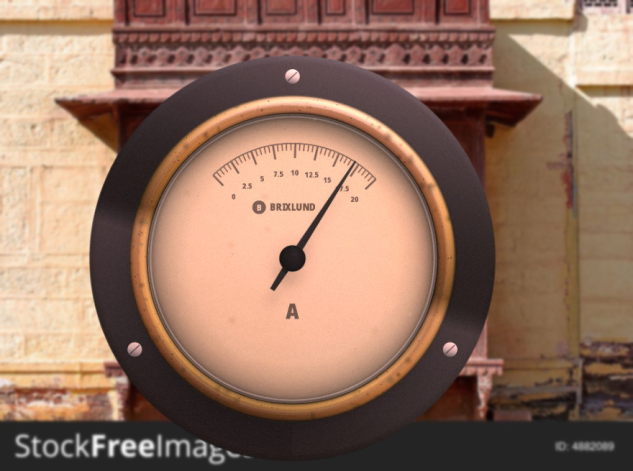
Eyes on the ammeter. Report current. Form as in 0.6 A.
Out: 17 A
